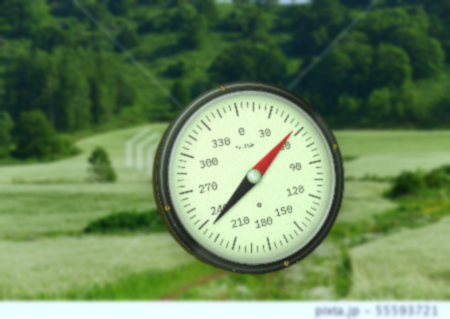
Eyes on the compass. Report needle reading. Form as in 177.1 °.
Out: 55 °
